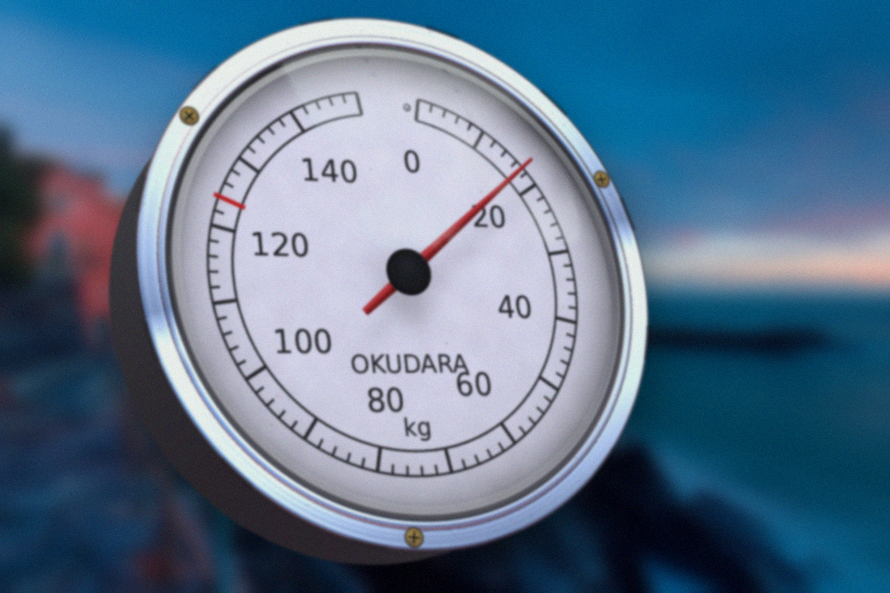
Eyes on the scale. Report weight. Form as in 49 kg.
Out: 17 kg
